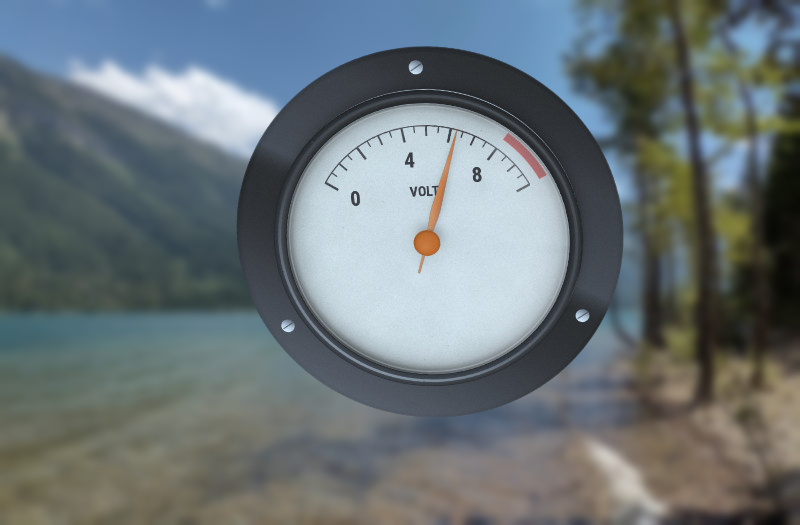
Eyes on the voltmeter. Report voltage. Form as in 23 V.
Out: 6.25 V
